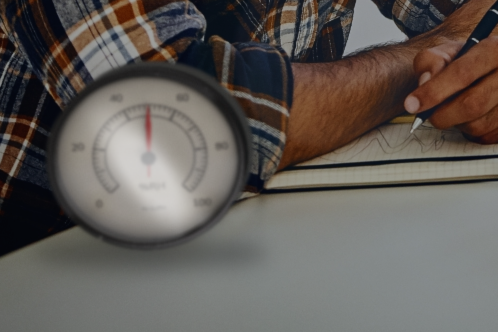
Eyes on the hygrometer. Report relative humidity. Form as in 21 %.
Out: 50 %
